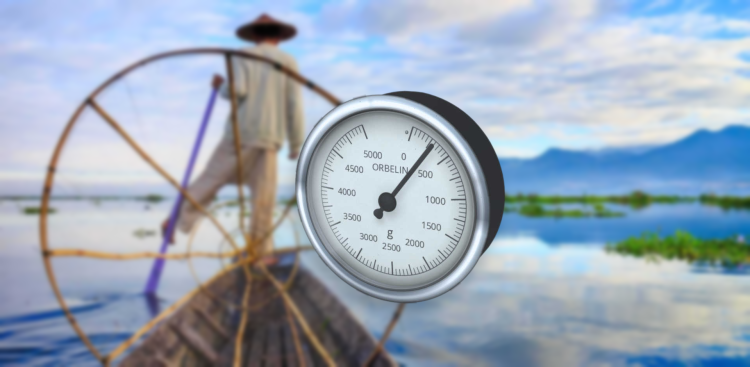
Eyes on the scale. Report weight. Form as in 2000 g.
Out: 300 g
